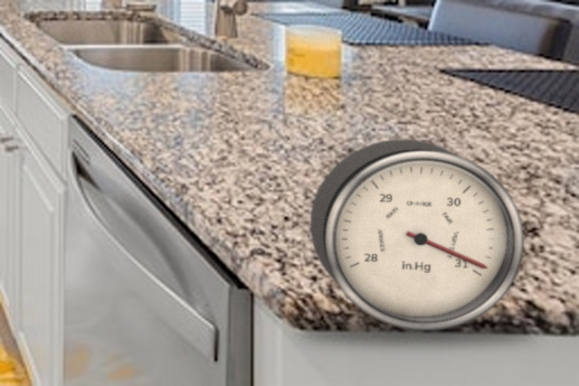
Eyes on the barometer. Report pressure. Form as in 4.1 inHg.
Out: 30.9 inHg
